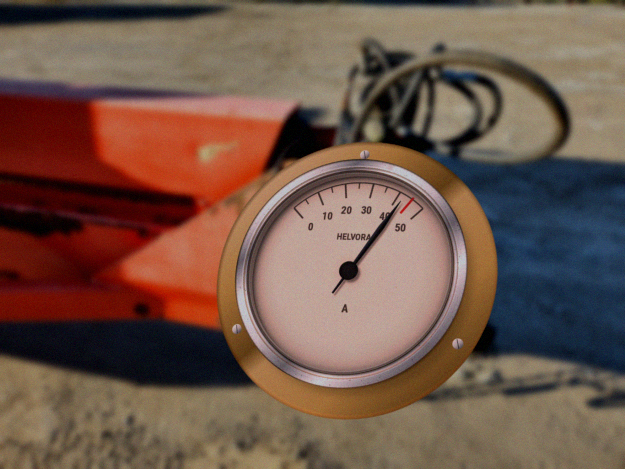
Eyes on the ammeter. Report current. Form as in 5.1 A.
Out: 42.5 A
